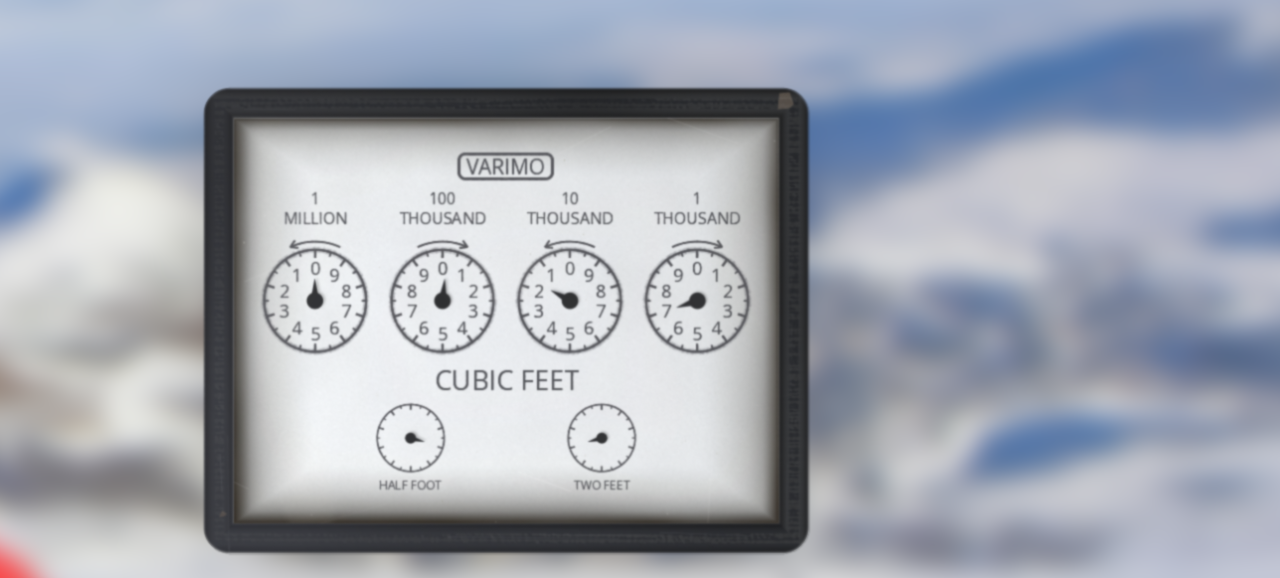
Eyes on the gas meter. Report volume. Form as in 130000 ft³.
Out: 1700 ft³
